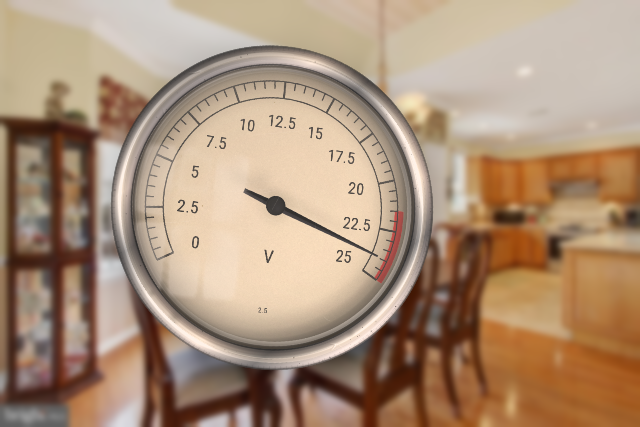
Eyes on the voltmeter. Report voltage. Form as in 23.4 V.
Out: 24 V
